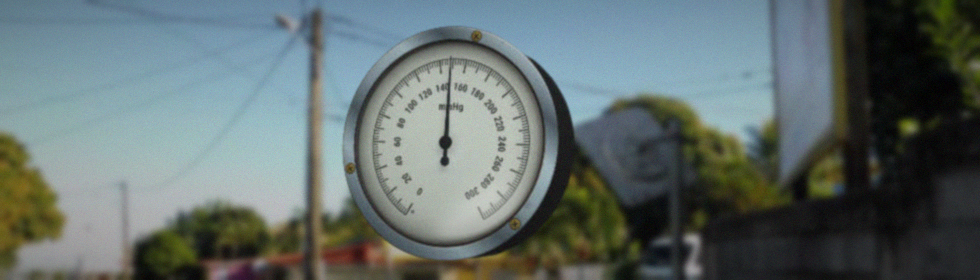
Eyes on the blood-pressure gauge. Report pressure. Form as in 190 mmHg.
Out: 150 mmHg
